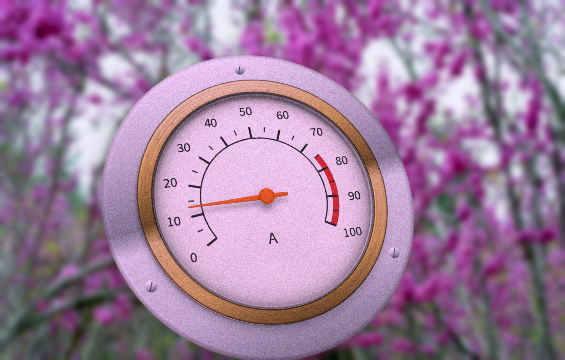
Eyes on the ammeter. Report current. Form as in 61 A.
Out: 12.5 A
